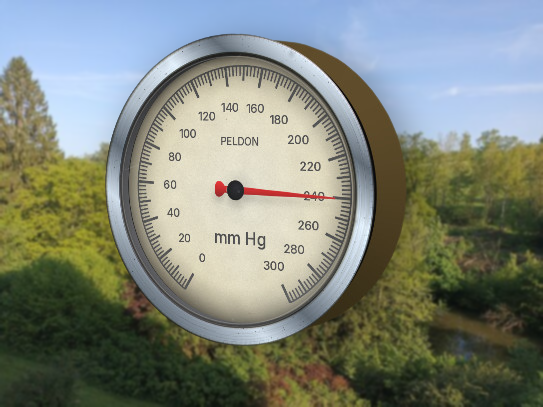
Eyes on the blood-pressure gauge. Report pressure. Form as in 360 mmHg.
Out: 240 mmHg
